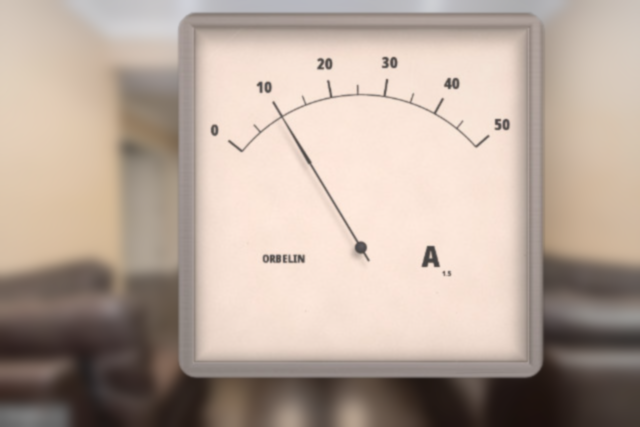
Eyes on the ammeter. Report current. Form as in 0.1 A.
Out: 10 A
